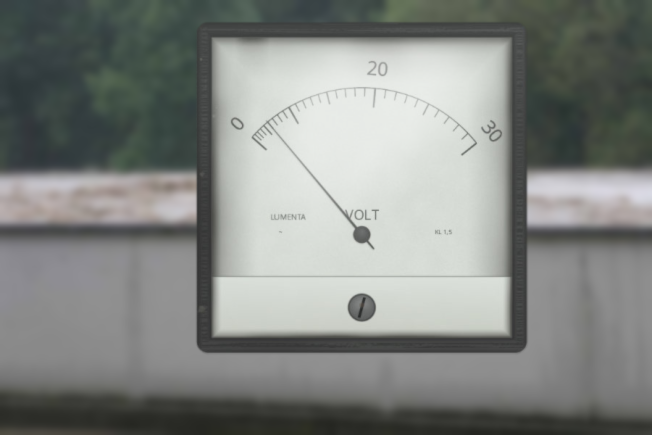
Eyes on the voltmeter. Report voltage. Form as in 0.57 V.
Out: 6 V
